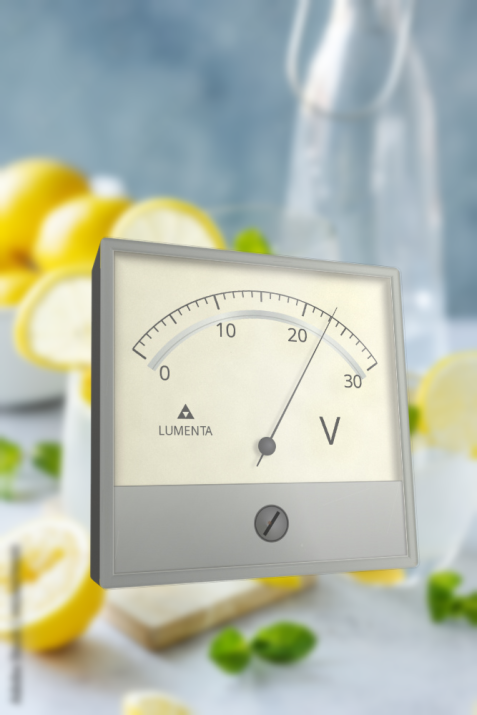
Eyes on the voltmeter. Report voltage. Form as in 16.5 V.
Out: 23 V
